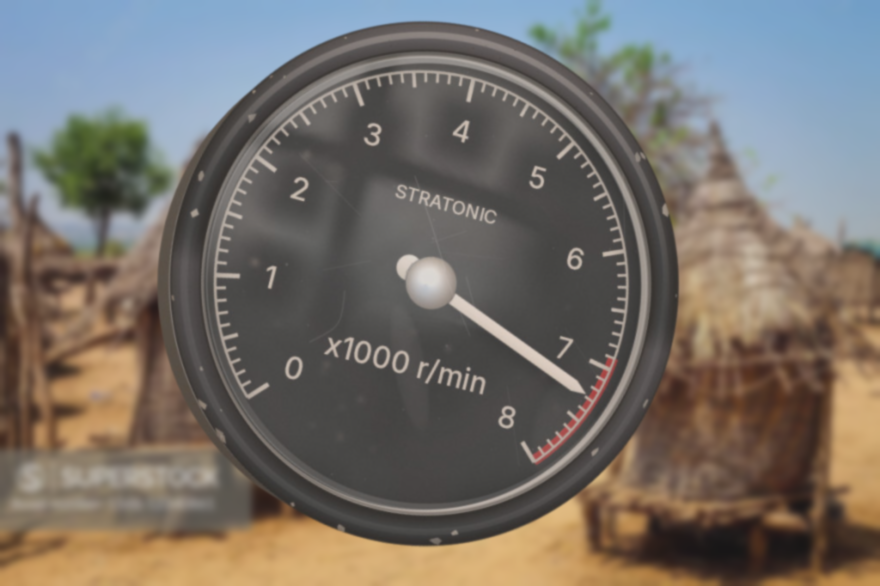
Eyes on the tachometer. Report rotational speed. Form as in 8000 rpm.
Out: 7300 rpm
